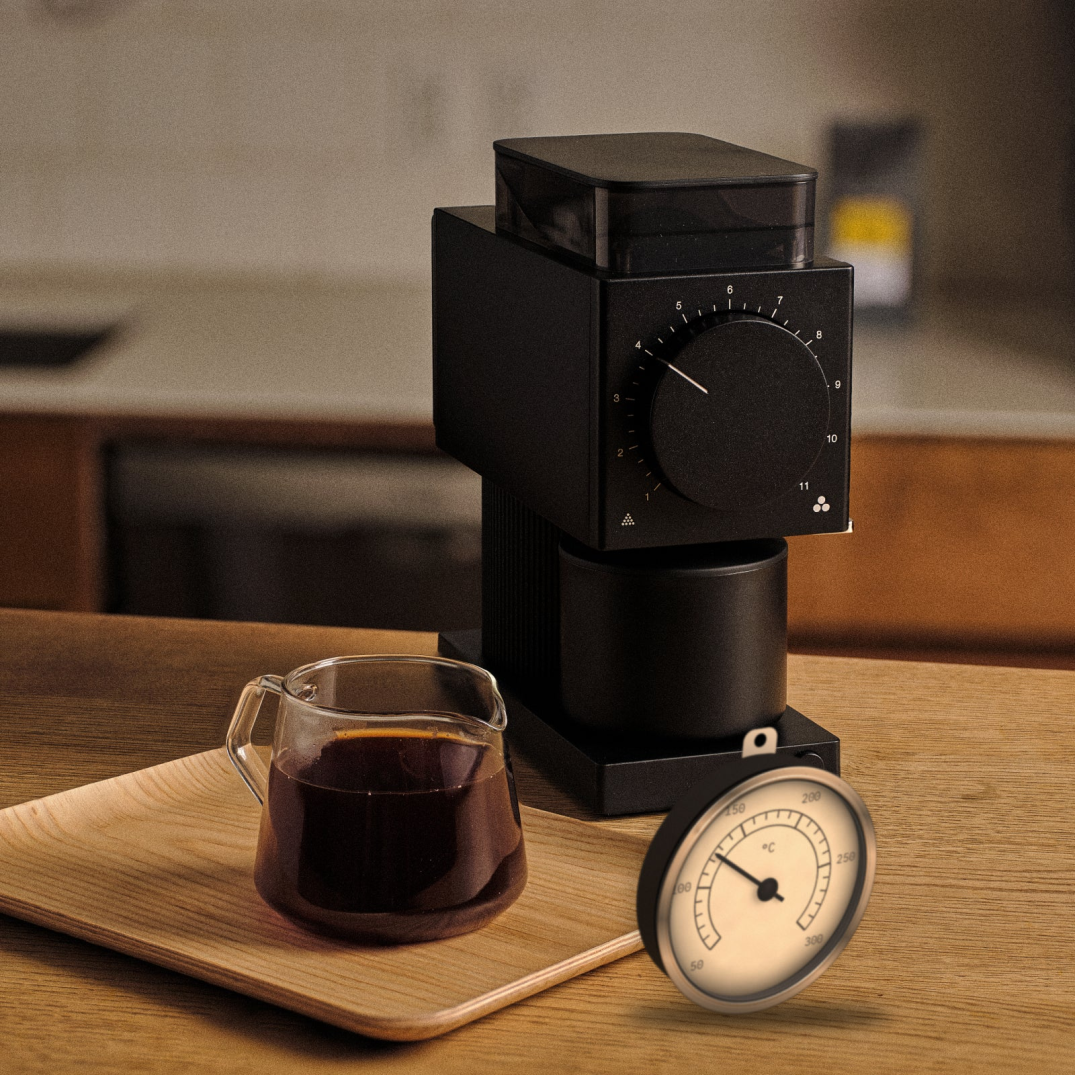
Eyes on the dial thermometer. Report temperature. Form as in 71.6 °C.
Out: 125 °C
